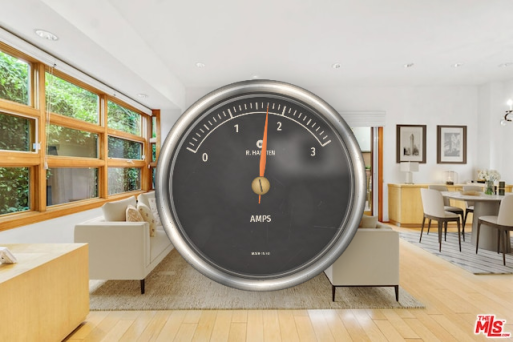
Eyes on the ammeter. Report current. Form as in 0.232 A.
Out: 1.7 A
